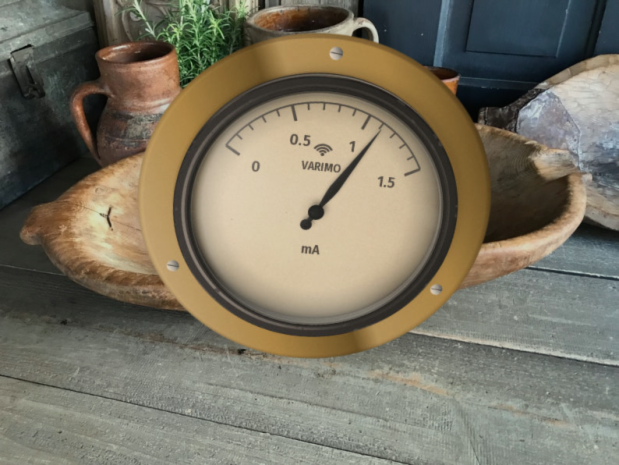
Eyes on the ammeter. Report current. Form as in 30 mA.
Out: 1.1 mA
